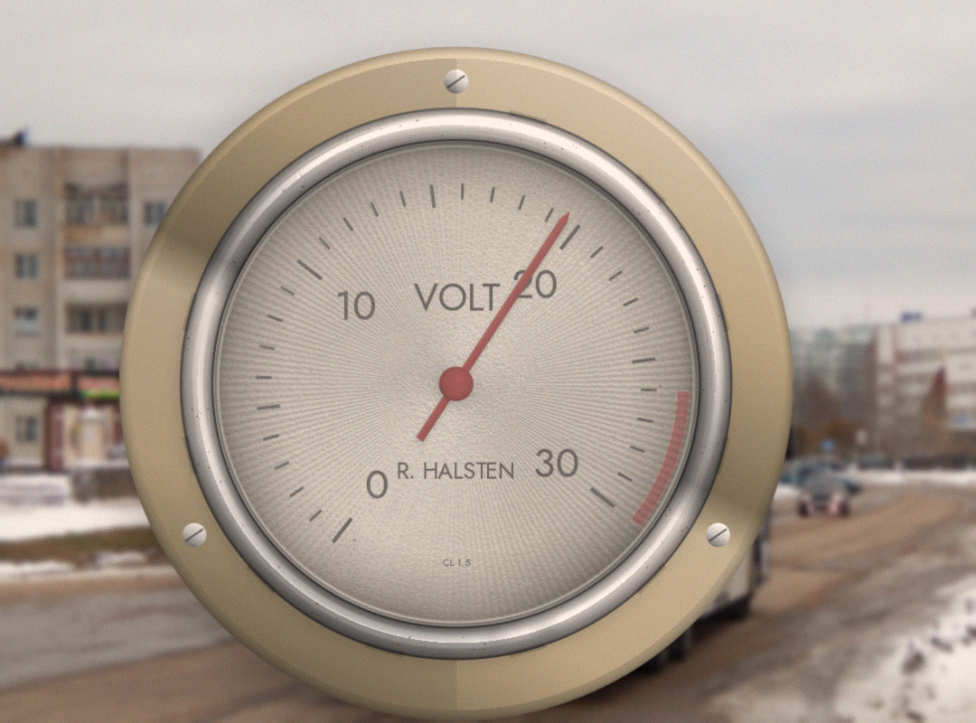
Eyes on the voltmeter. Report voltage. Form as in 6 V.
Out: 19.5 V
